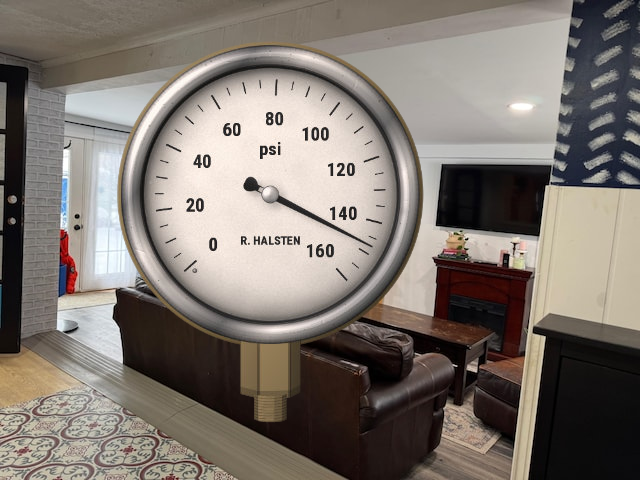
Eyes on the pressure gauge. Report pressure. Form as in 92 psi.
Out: 147.5 psi
